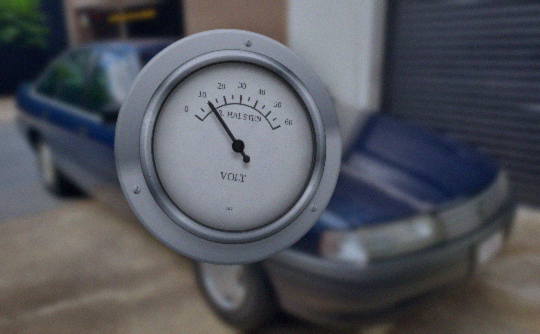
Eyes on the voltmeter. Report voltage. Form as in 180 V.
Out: 10 V
